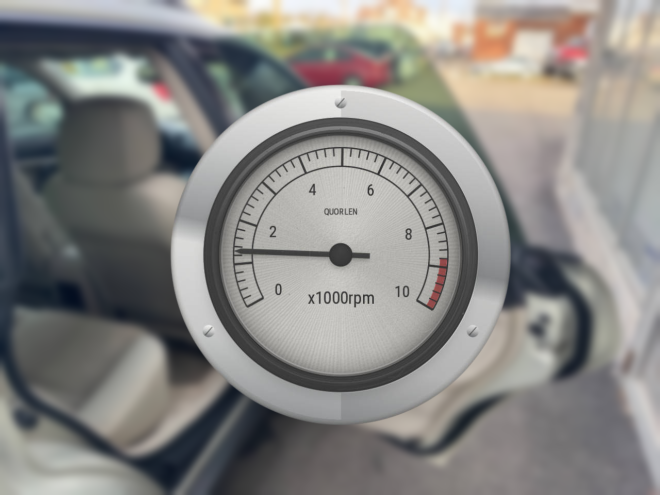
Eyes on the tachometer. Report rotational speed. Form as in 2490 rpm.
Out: 1300 rpm
